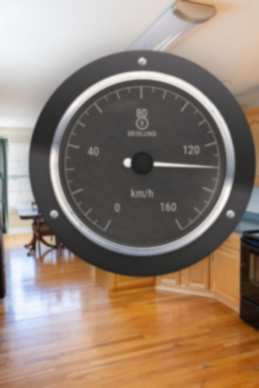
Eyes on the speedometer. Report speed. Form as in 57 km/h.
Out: 130 km/h
